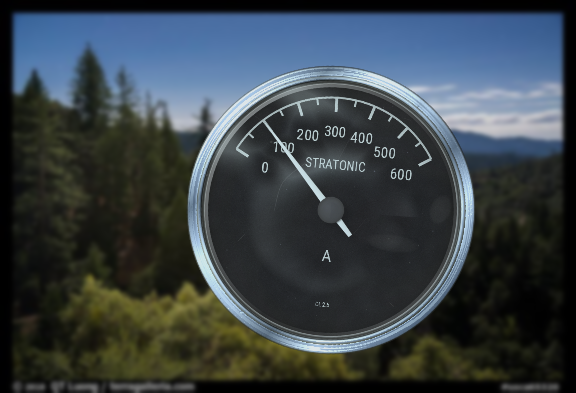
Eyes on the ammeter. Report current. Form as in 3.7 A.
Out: 100 A
